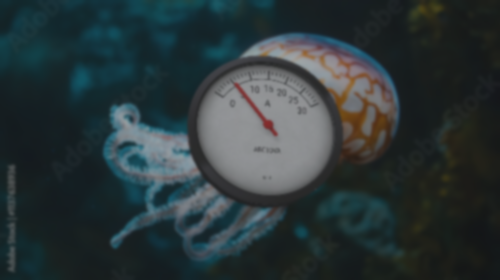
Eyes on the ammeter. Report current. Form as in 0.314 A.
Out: 5 A
